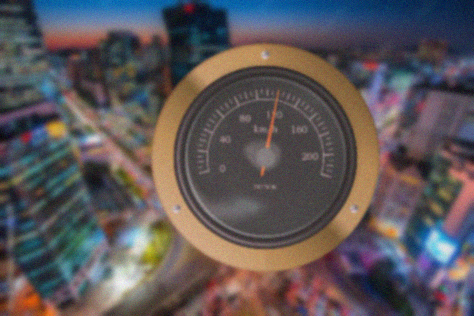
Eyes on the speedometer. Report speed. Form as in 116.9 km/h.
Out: 120 km/h
